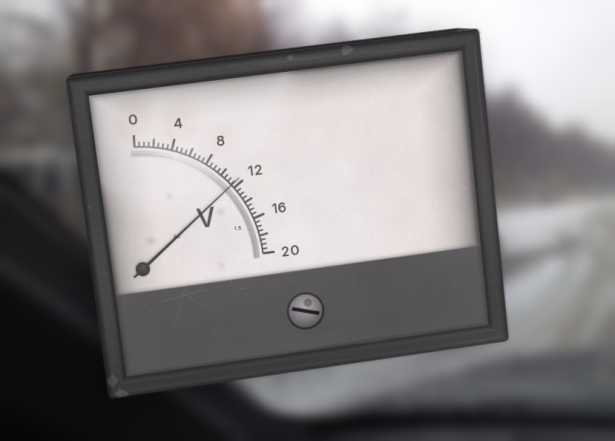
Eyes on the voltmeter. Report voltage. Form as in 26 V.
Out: 11.5 V
